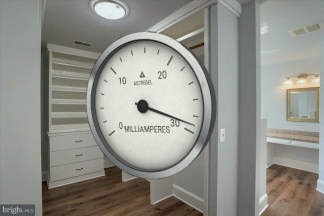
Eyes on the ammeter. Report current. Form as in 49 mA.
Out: 29 mA
